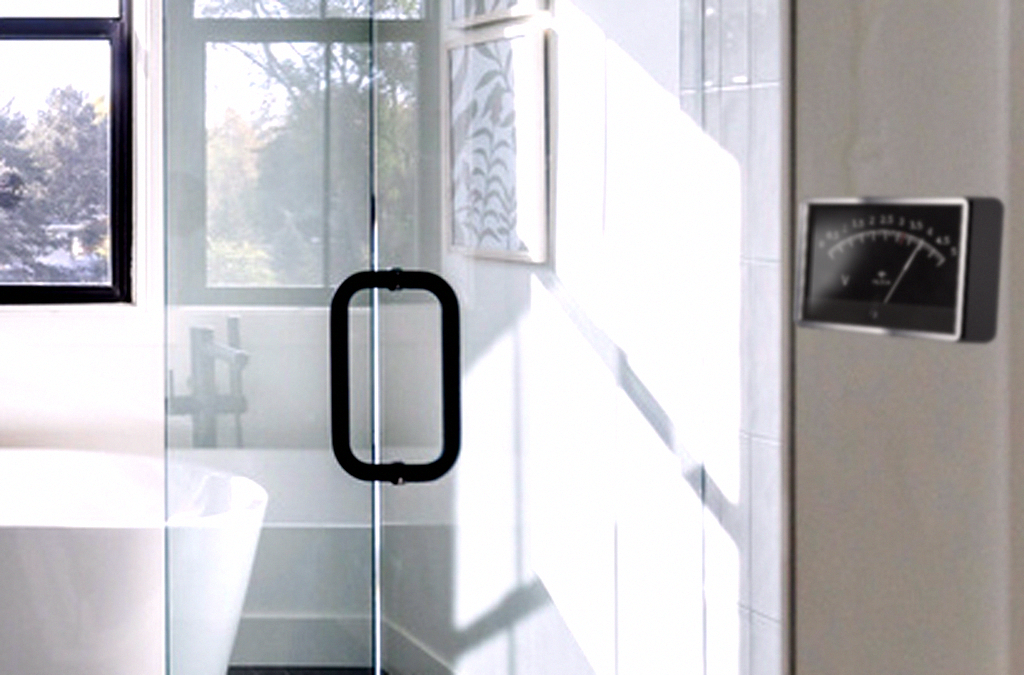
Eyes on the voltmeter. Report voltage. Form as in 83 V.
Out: 4 V
